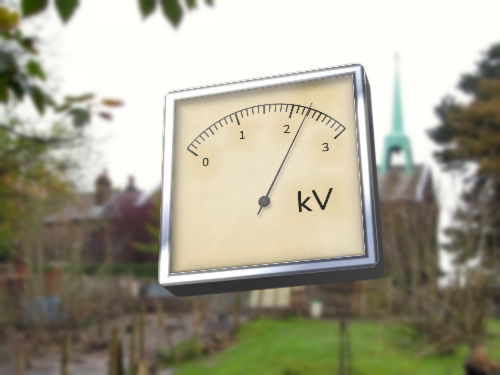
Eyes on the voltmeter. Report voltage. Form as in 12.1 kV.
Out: 2.3 kV
